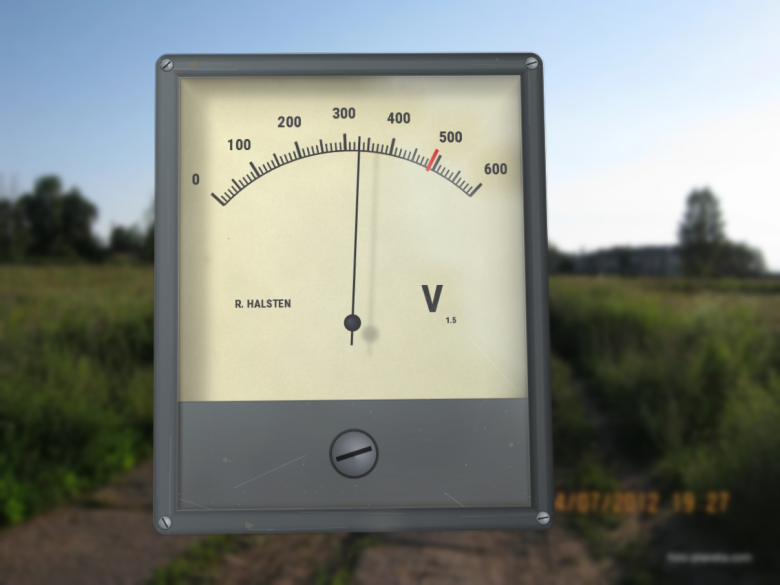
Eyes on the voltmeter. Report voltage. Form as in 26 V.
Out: 330 V
